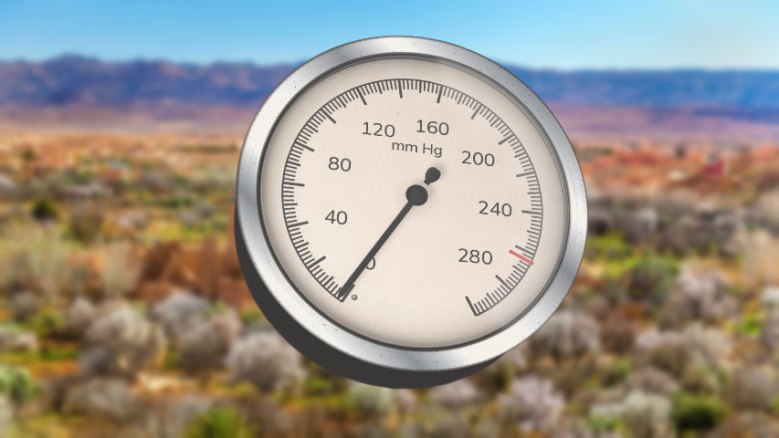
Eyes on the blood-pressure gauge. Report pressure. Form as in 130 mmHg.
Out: 2 mmHg
